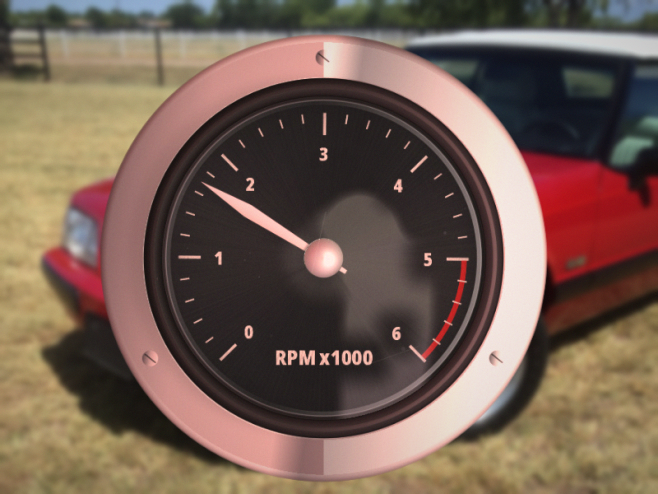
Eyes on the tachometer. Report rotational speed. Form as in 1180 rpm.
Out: 1700 rpm
